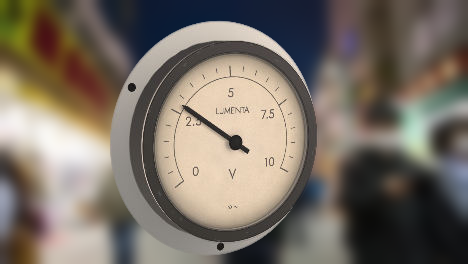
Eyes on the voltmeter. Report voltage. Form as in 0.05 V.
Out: 2.75 V
